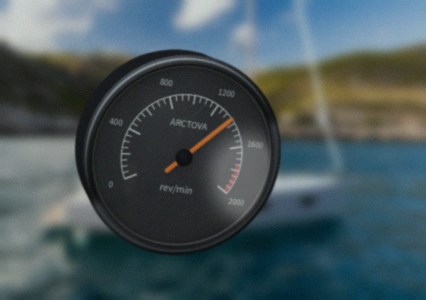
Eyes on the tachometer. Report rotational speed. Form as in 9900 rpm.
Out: 1350 rpm
